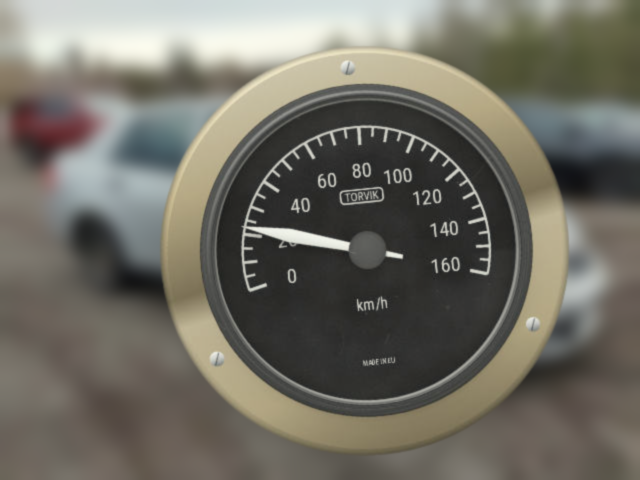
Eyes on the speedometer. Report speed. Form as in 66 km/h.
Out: 22.5 km/h
